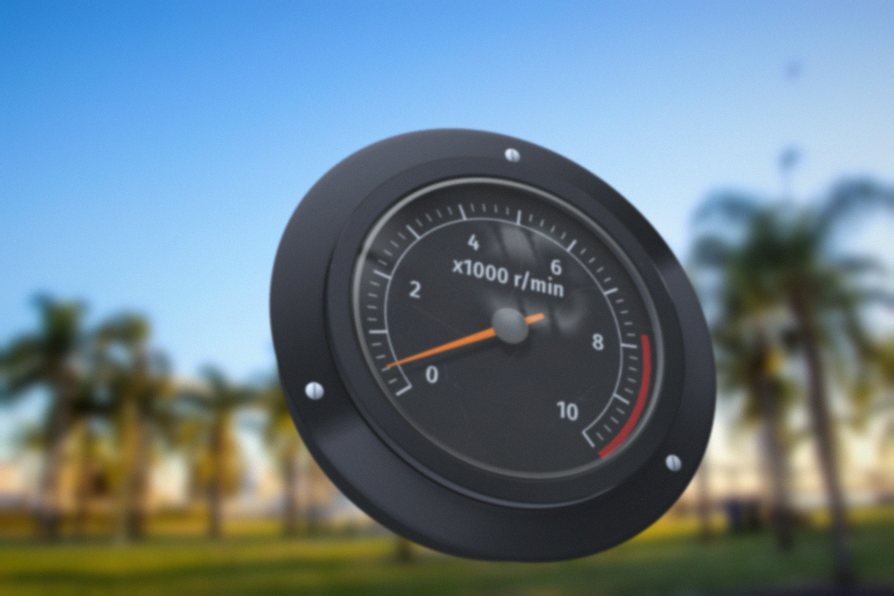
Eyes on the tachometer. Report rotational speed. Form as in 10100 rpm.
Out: 400 rpm
